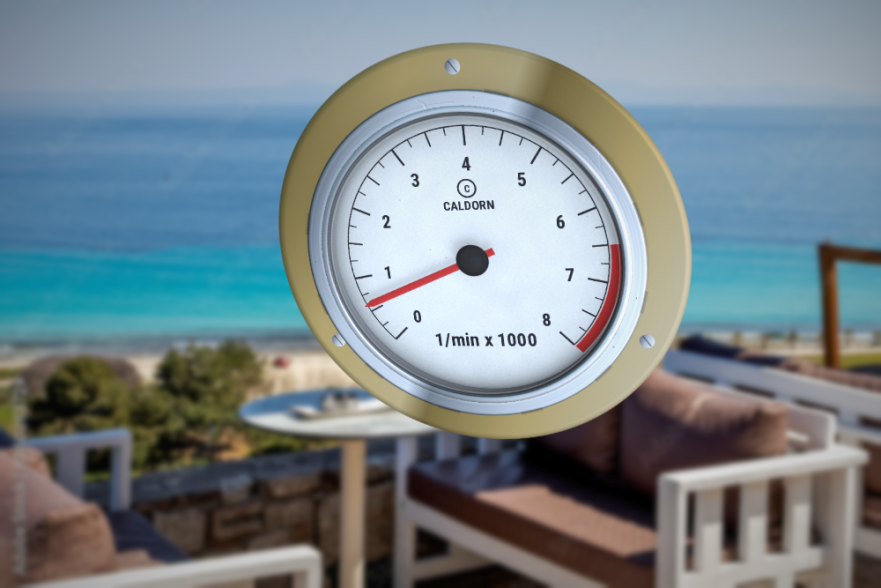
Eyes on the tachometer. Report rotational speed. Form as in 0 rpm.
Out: 625 rpm
